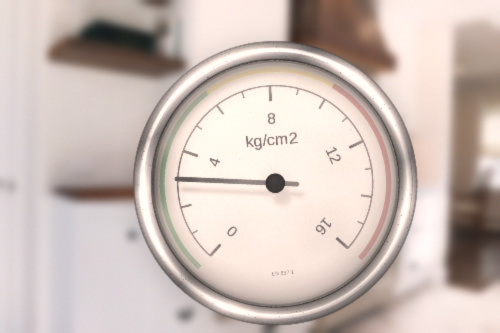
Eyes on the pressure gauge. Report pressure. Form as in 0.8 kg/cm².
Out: 3 kg/cm²
